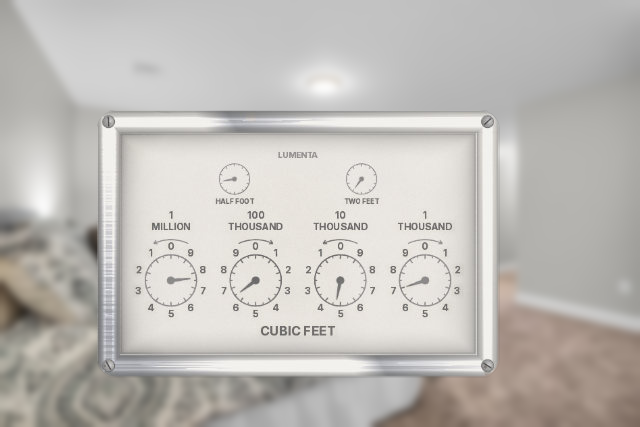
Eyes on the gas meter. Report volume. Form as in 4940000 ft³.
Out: 764700 ft³
